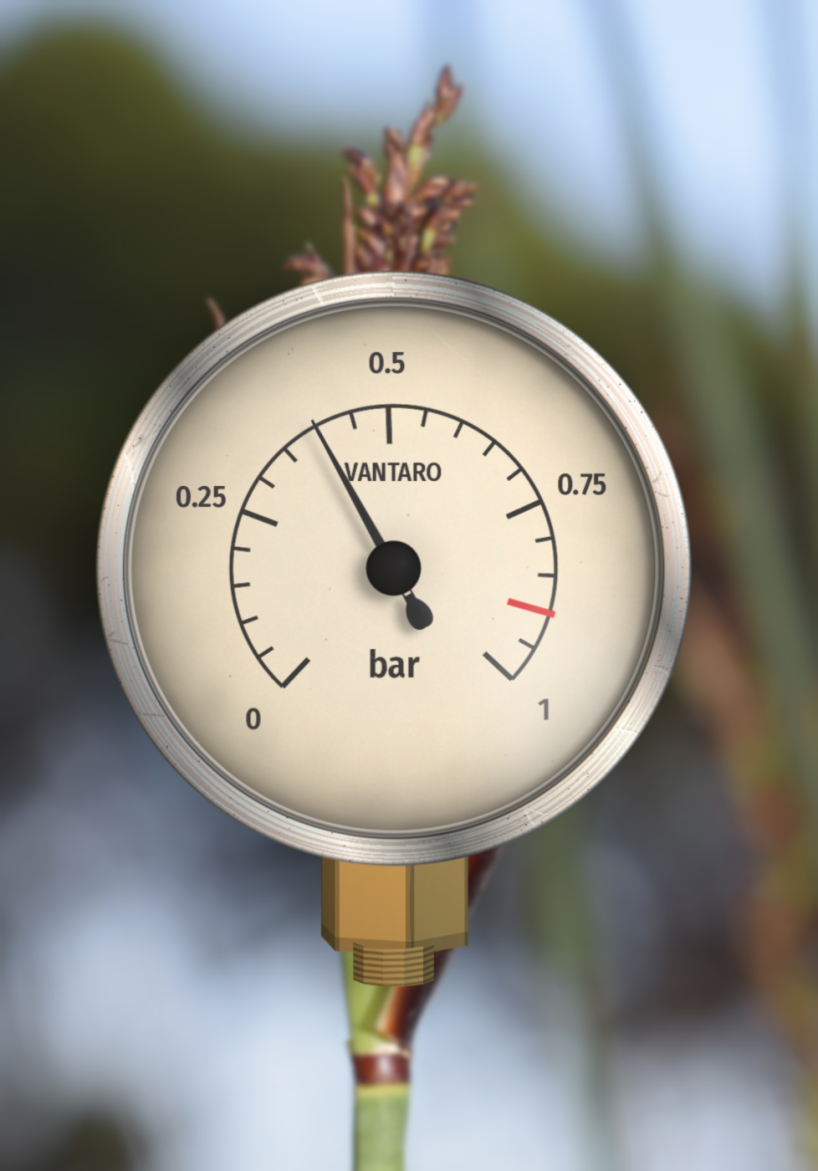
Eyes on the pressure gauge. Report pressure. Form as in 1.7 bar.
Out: 0.4 bar
